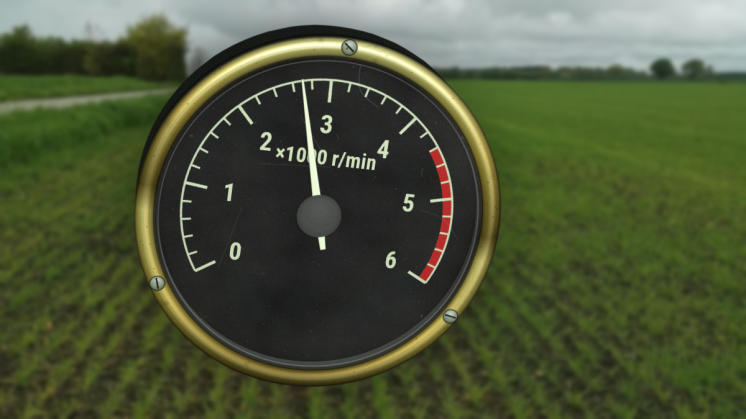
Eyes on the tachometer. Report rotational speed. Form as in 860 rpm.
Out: 2700 rpm
